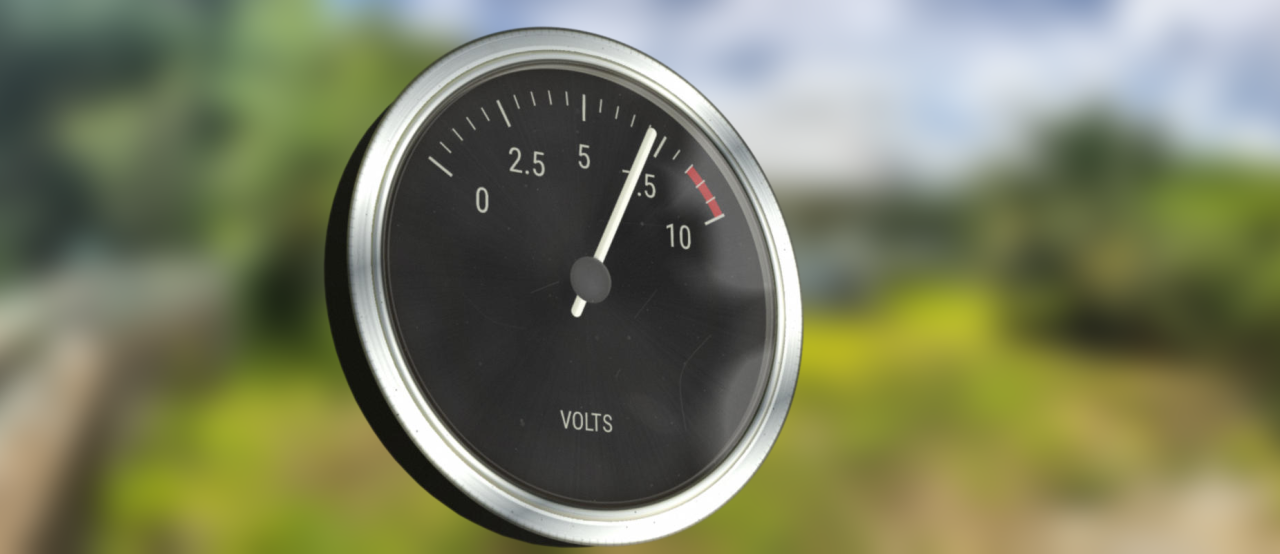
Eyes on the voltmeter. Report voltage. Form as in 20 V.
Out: 7 V
